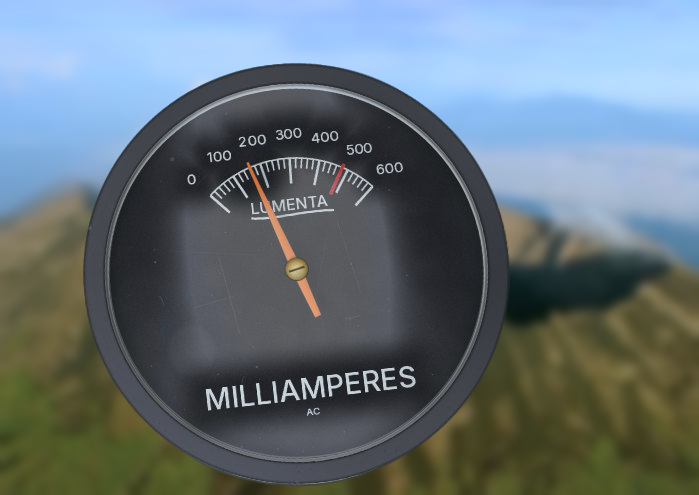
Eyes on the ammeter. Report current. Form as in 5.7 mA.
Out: 160 mA
